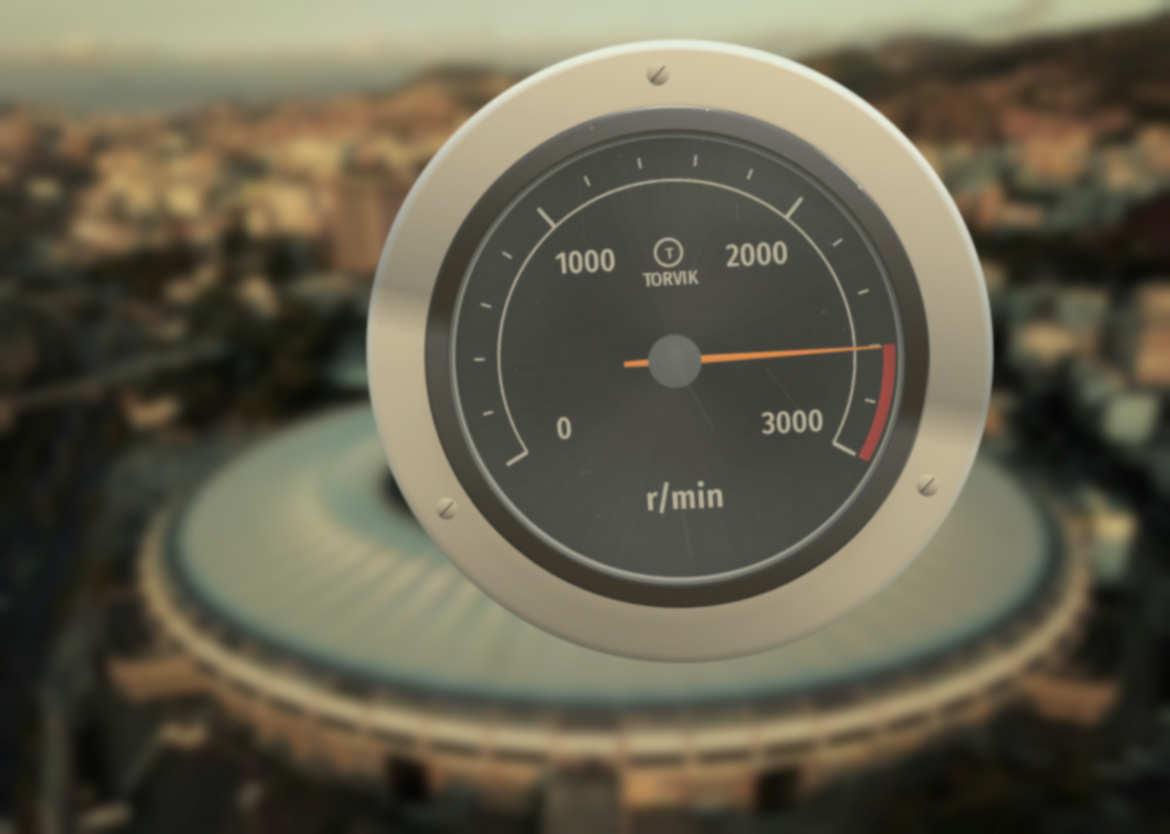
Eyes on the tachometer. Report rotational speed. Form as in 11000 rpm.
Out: 2600 rpm
